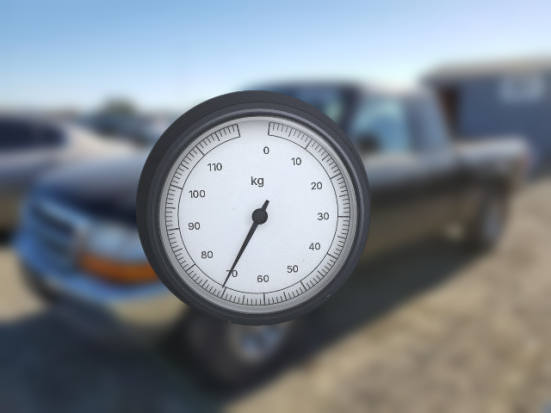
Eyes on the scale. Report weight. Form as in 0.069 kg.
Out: 71 kg
